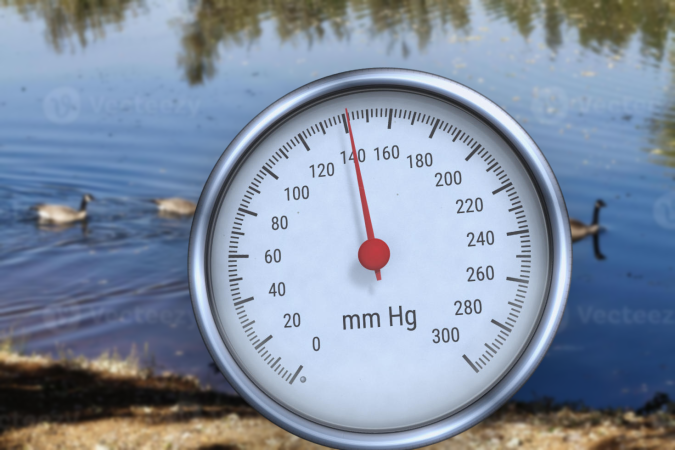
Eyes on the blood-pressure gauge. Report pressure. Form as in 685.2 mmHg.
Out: 142 mmHg
